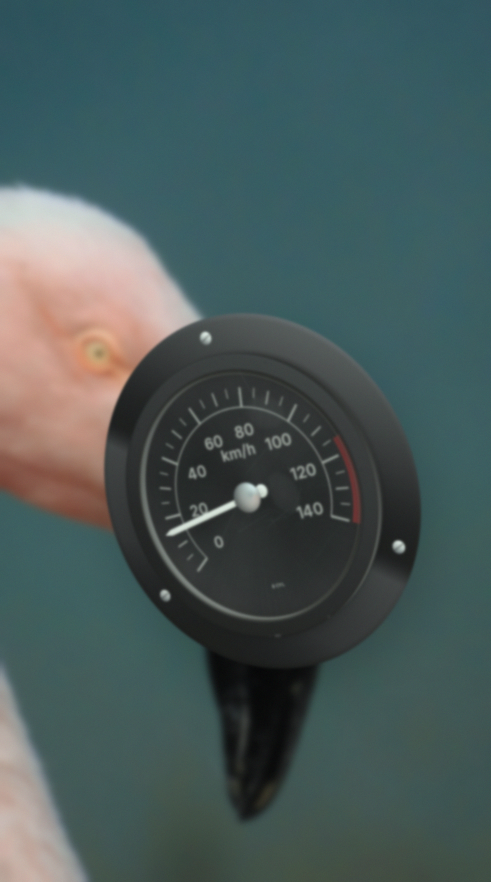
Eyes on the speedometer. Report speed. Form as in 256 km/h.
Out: 15 km/h
